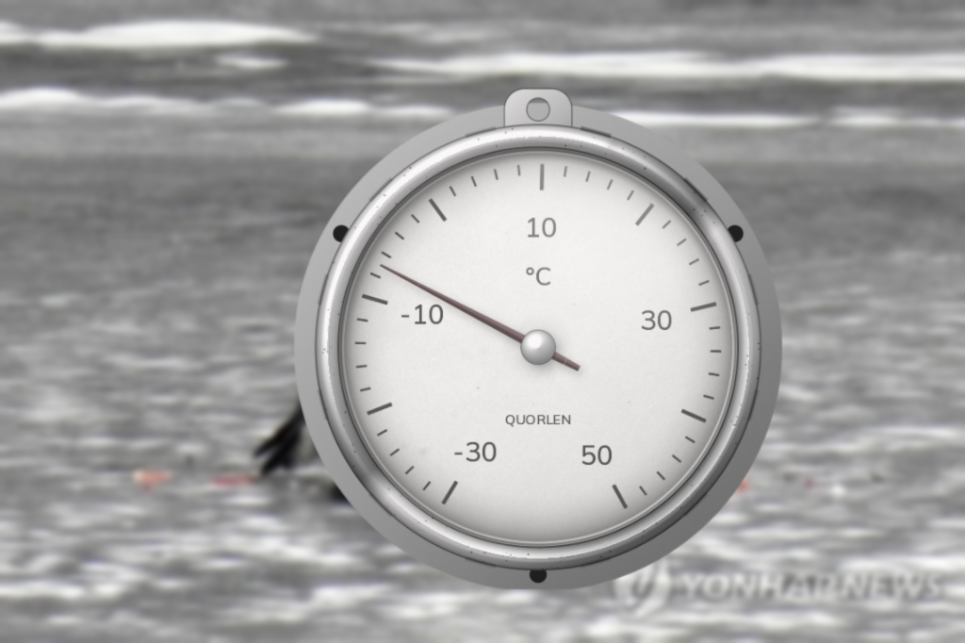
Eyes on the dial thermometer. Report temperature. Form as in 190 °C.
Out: -7 °C
